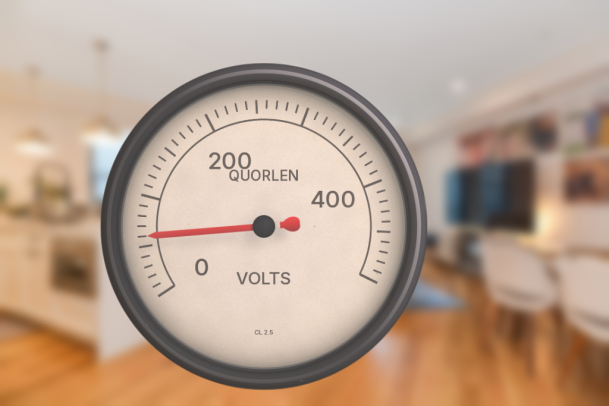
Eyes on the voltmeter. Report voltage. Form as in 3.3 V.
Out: 60 V
